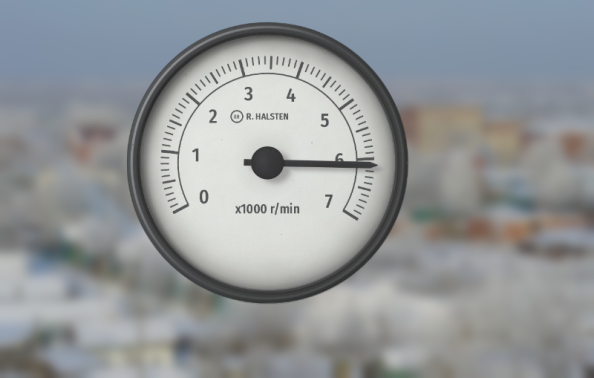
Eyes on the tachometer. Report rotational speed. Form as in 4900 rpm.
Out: 6100 rpm
